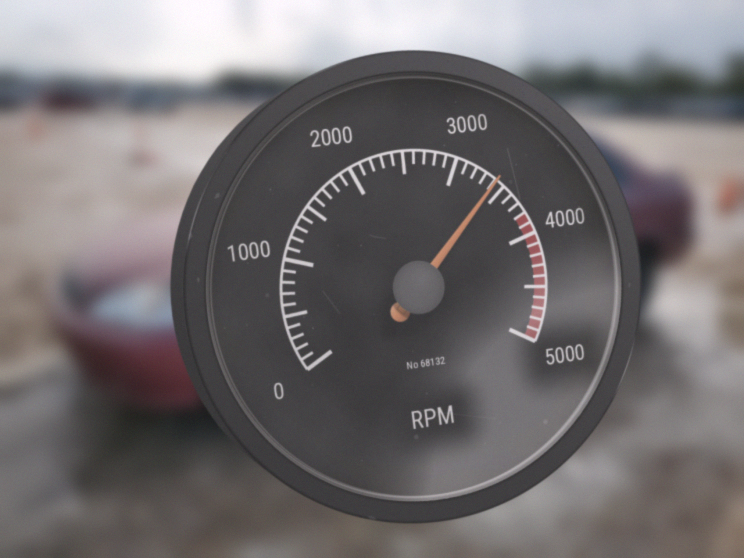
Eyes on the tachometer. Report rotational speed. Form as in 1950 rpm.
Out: 3400 rpm
